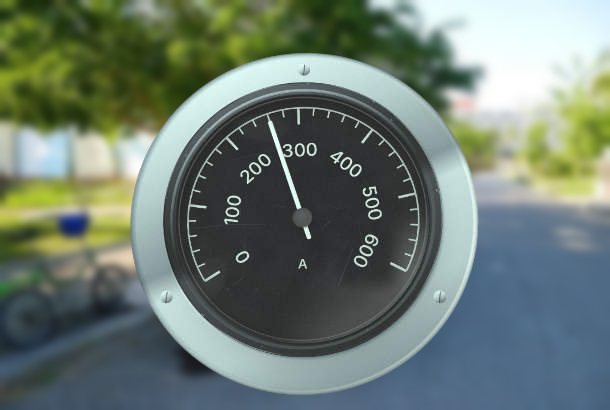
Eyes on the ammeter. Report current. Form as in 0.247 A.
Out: 260 A
